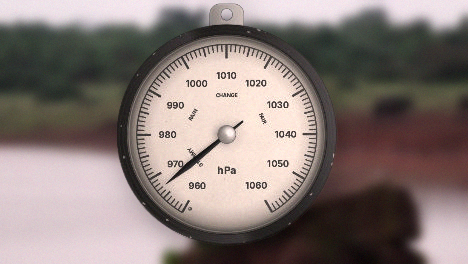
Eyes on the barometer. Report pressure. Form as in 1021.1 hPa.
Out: 967 hPa
